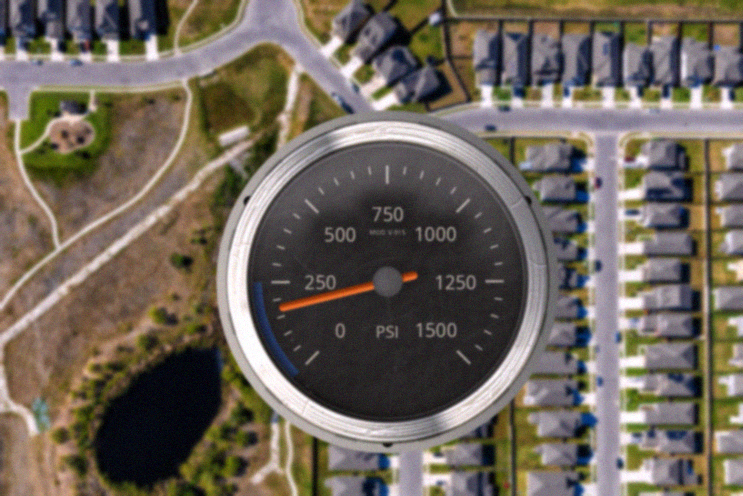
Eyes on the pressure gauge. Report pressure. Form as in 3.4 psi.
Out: 175 psi
